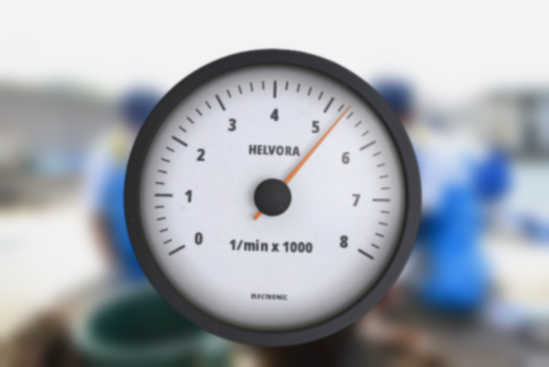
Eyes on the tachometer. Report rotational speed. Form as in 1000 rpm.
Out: 5300 rpm
